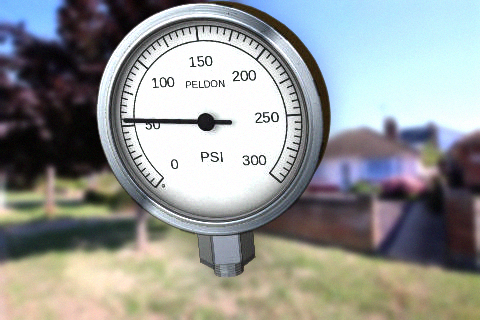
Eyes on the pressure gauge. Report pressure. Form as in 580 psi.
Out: 55 psi
